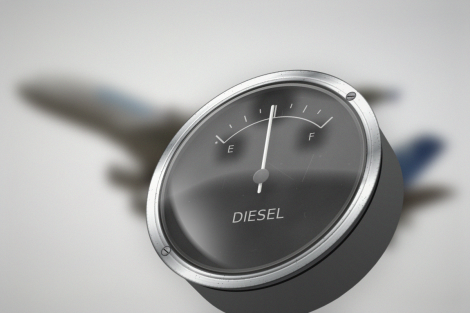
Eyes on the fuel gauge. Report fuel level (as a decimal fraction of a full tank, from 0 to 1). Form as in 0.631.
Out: 0.5
